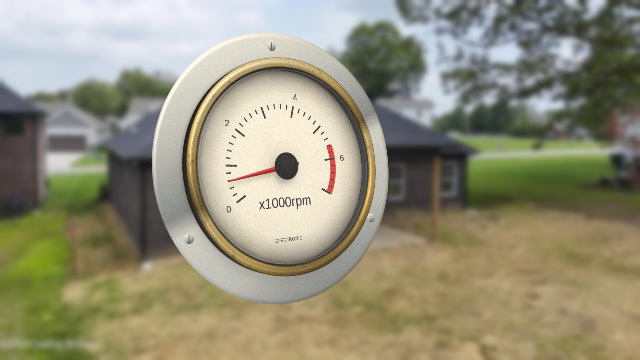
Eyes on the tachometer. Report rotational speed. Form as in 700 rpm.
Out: 600 rpm
